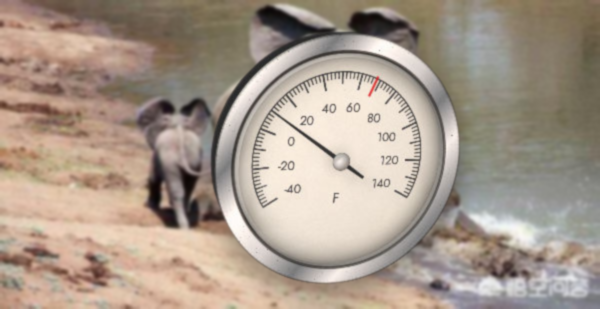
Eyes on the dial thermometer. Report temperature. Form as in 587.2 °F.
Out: 10 °F
